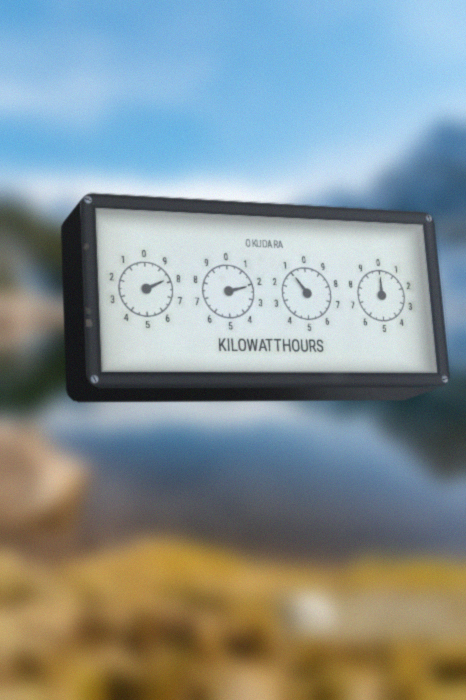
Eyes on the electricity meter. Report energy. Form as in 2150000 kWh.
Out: 8210 kWh
